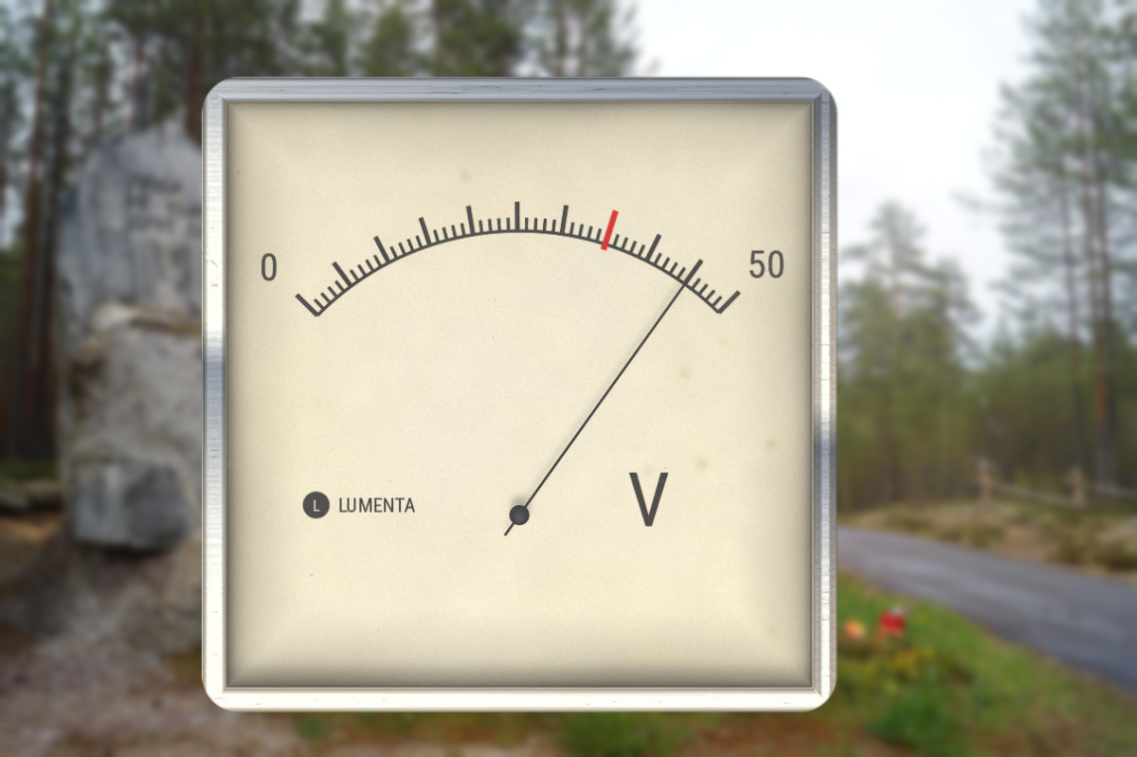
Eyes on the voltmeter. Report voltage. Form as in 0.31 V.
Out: 45 V
